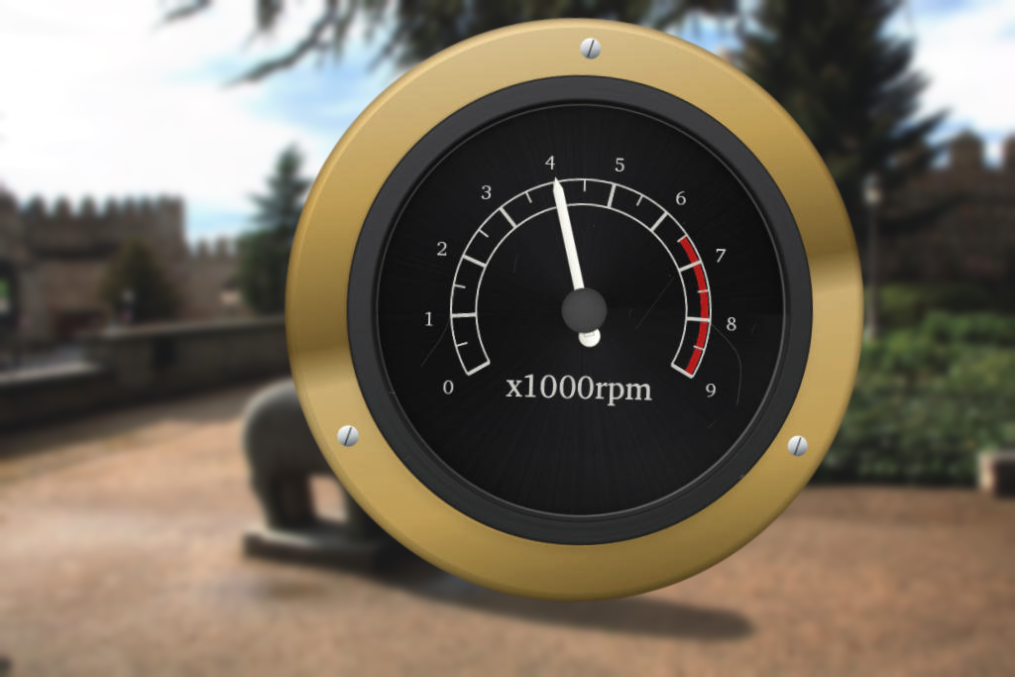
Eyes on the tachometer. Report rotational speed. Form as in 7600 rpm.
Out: 4000 rpm
